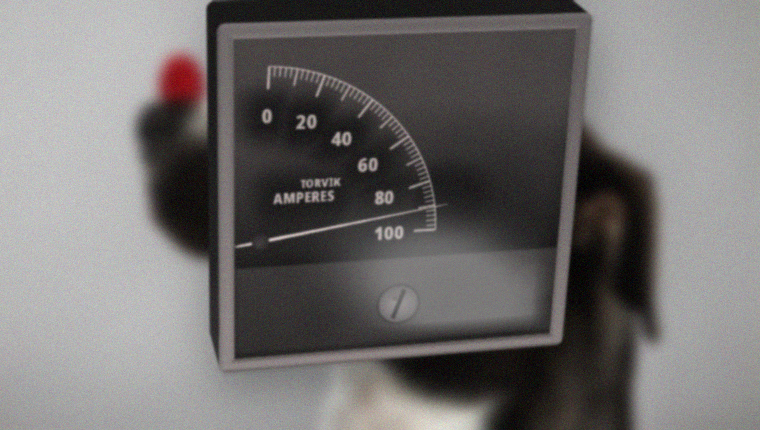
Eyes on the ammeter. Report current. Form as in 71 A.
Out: 90 A
